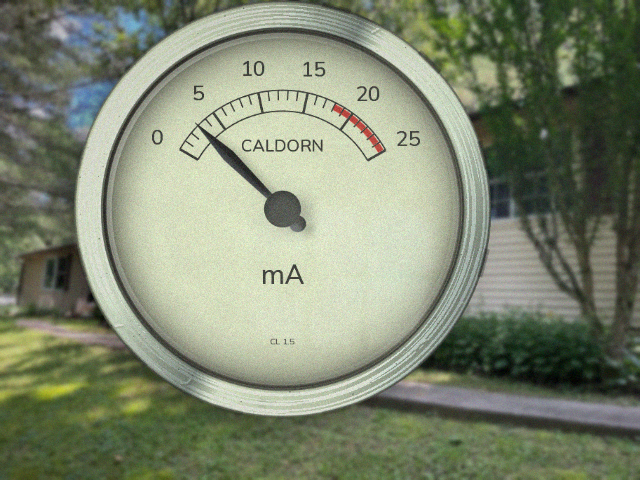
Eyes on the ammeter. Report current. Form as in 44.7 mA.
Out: 3 mA
